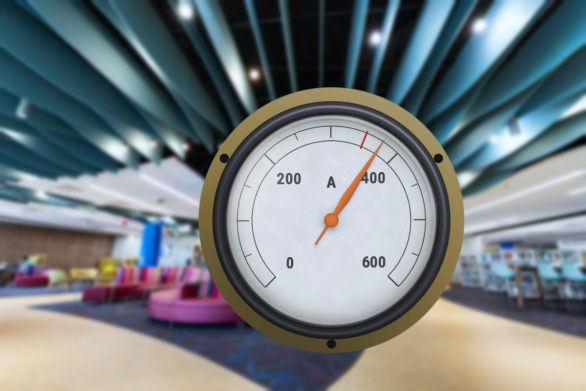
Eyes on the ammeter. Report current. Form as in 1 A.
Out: 375 A
